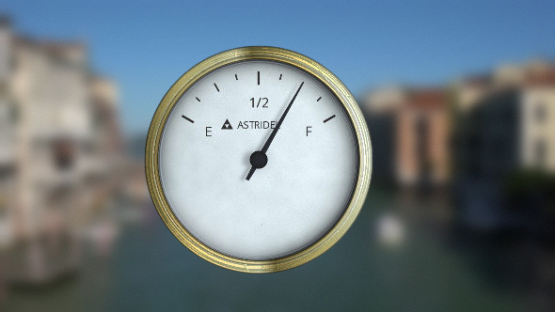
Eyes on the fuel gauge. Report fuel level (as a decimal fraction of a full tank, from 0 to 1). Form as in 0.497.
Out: 0.75
